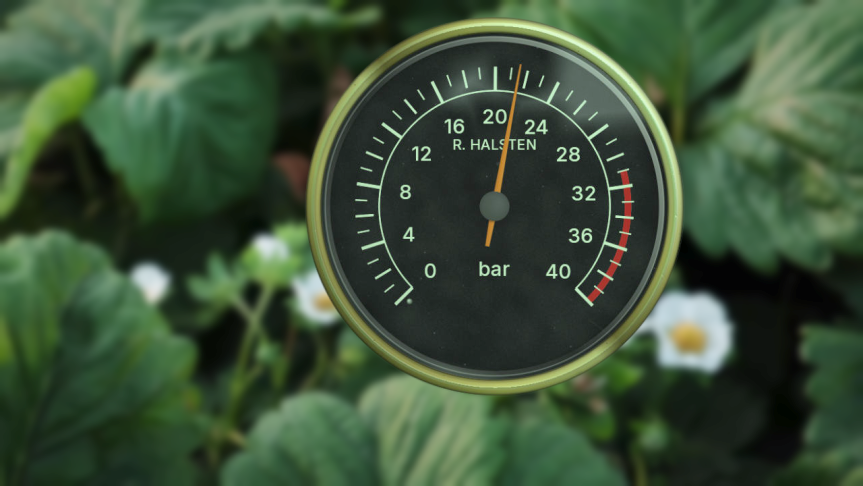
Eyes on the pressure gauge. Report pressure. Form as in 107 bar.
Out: 21.5 bar
